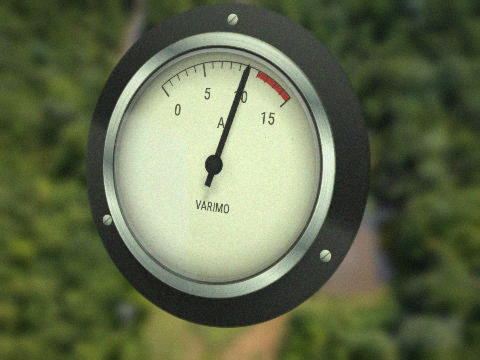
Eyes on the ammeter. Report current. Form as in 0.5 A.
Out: 10 A
